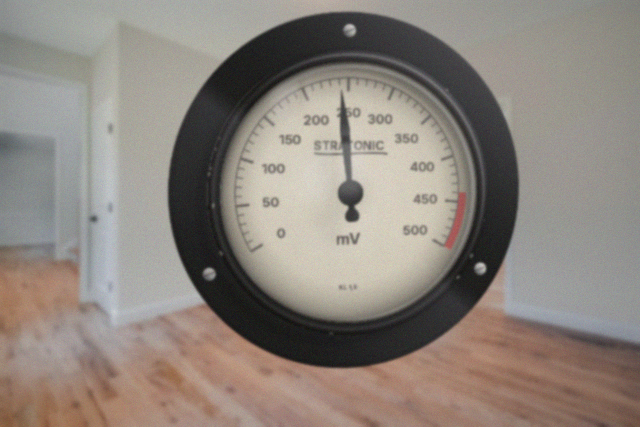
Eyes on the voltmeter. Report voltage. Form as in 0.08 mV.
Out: 240 mV
